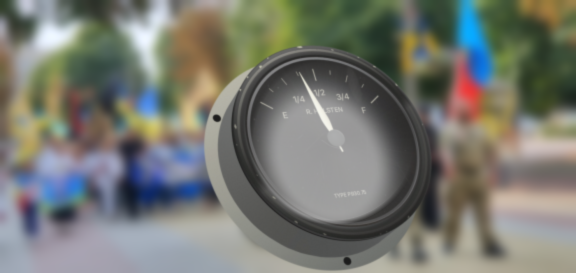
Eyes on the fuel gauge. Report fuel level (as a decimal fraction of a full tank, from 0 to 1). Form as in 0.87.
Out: 0.375
